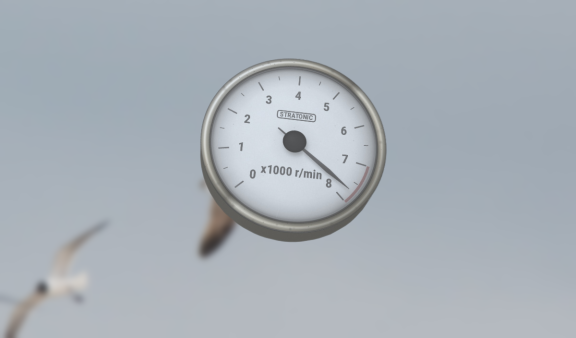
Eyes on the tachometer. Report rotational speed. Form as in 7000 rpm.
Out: 7750 rpm
